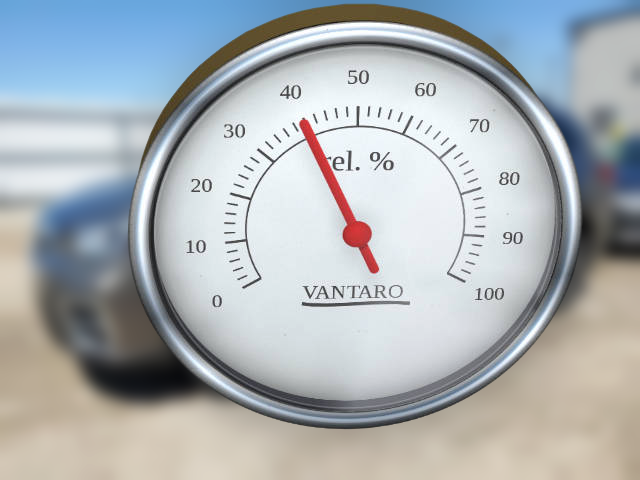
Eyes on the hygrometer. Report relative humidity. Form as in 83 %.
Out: 40 %
